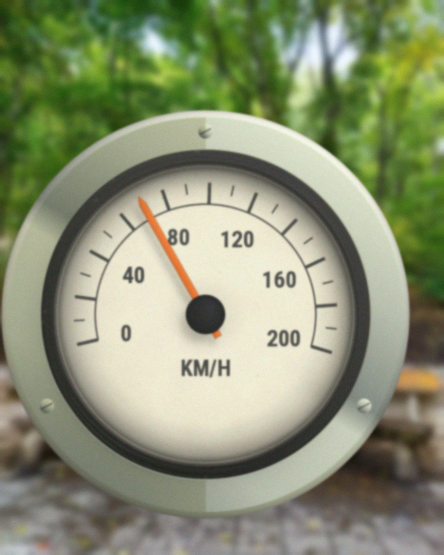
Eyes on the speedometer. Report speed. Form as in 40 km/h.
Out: 70 km/h
